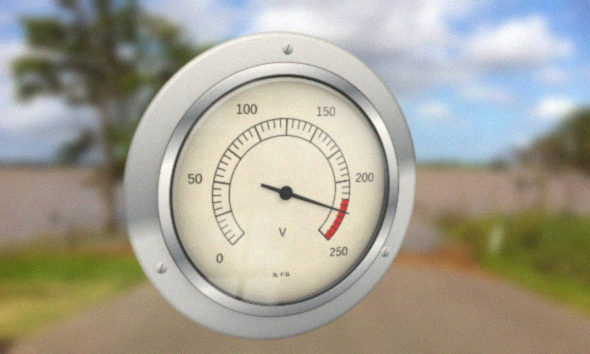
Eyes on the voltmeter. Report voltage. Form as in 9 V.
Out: 225 V
